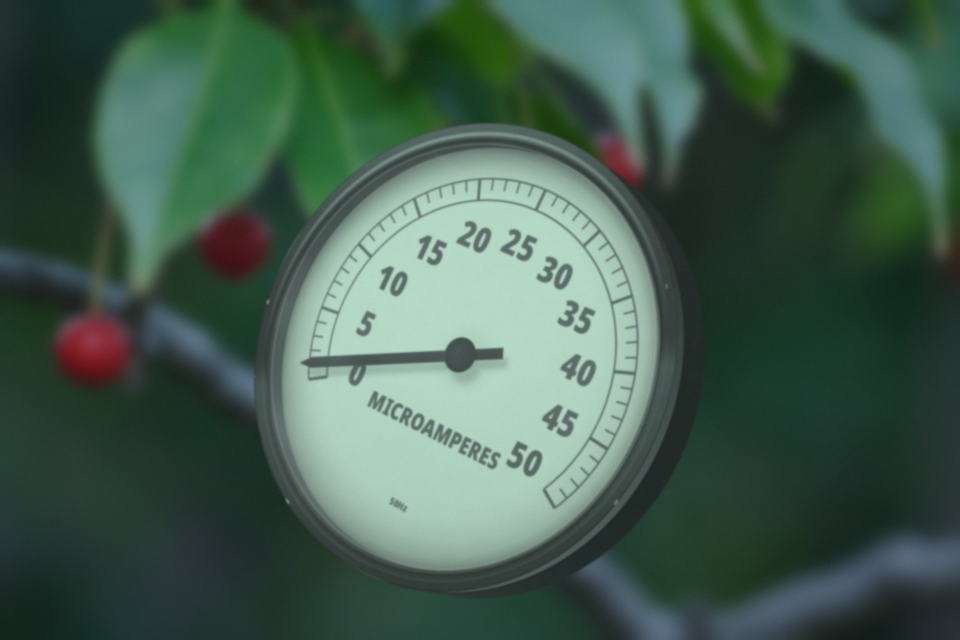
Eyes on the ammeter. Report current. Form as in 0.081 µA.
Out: 1 µA
